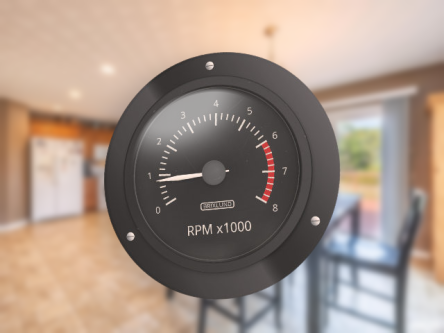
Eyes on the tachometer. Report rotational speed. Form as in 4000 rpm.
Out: 800 rpm
